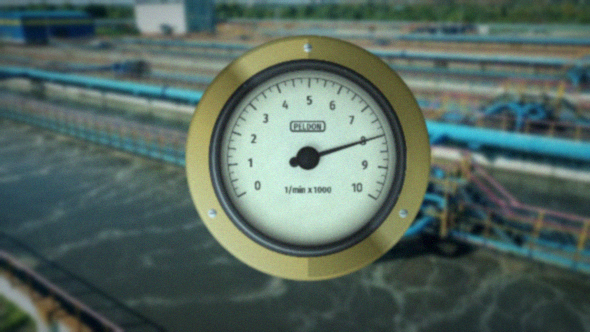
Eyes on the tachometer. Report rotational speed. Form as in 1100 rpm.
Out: 8000 rpm
